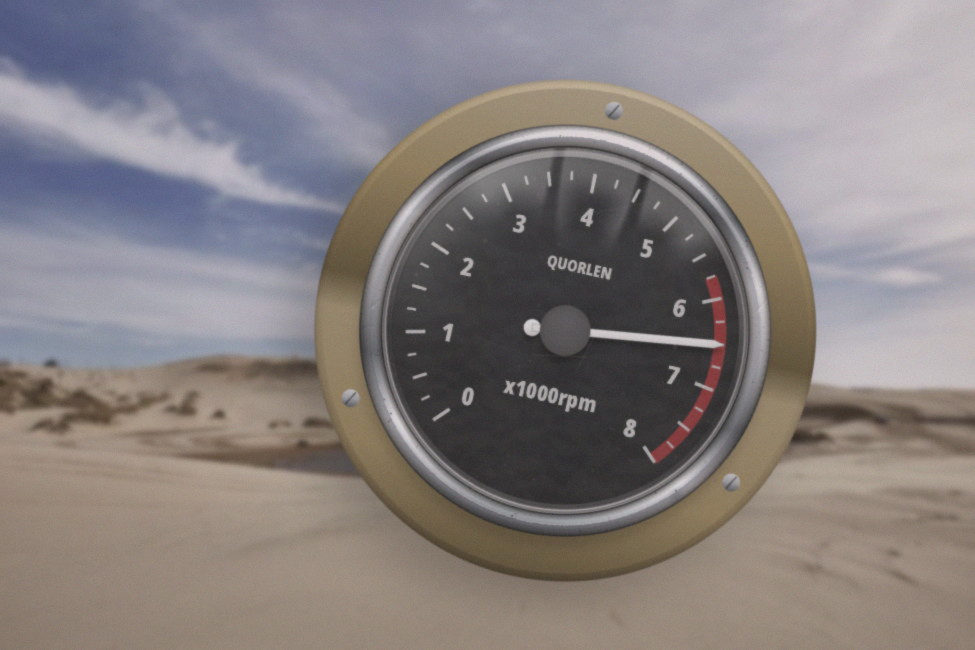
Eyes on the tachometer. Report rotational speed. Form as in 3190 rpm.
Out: 6500 rpm
